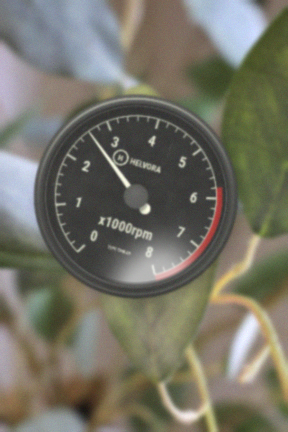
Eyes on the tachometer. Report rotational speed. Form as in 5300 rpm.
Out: 2600 rpm
